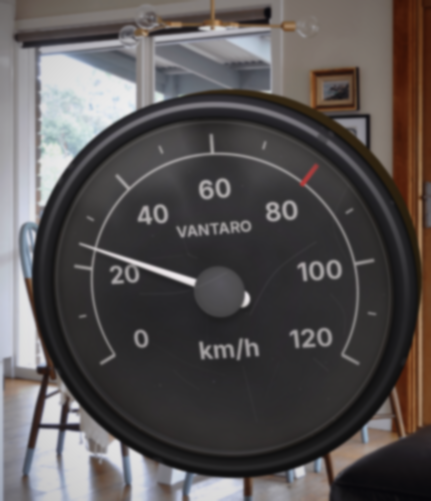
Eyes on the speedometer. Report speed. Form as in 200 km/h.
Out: 25 km/h
